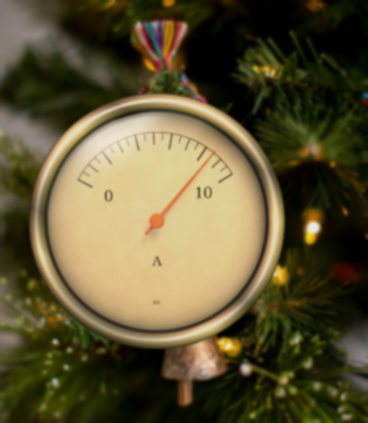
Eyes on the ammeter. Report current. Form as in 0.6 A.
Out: 8.5 A
